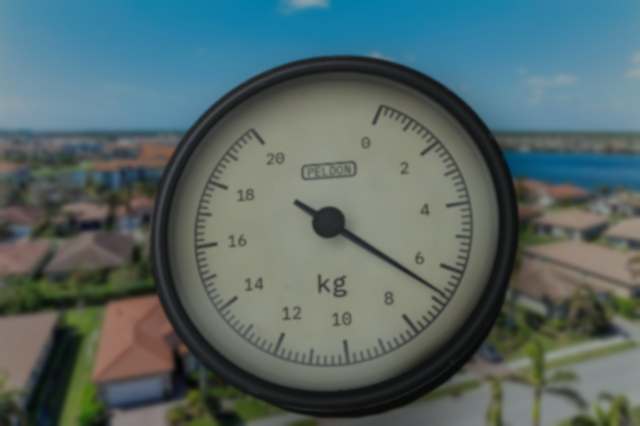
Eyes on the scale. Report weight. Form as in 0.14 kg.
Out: 6.8 kg
